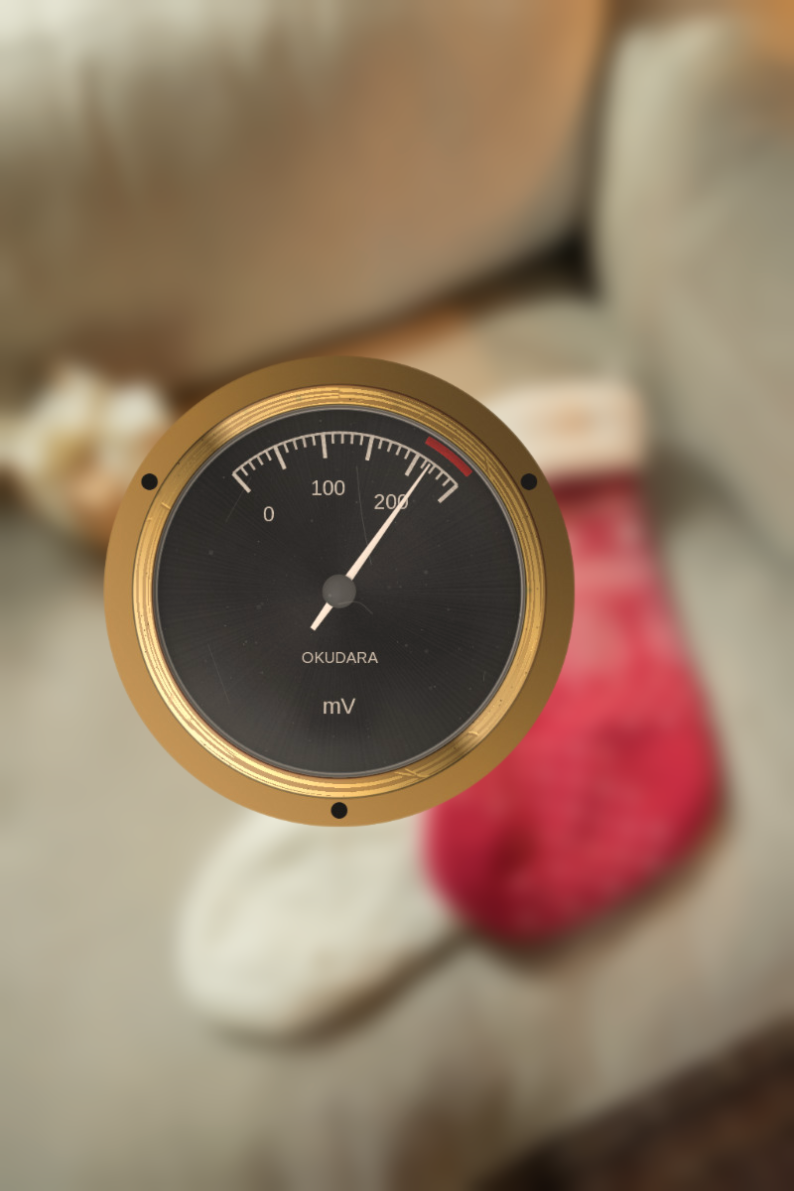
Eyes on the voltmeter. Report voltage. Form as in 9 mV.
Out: 215 mV
